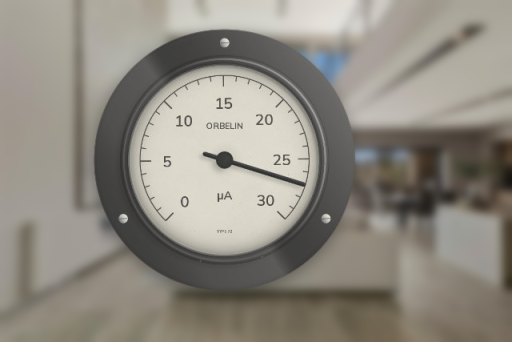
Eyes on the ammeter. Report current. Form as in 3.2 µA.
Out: 27 µA
